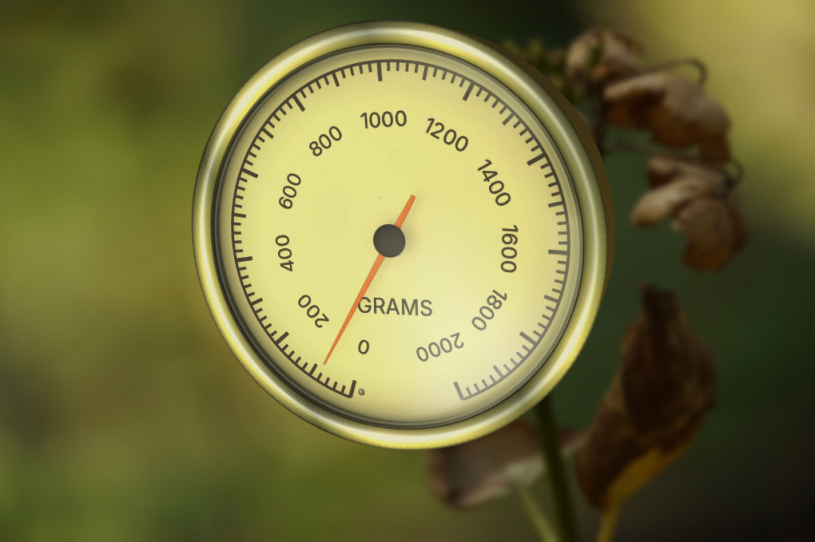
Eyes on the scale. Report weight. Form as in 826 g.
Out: 80 g
